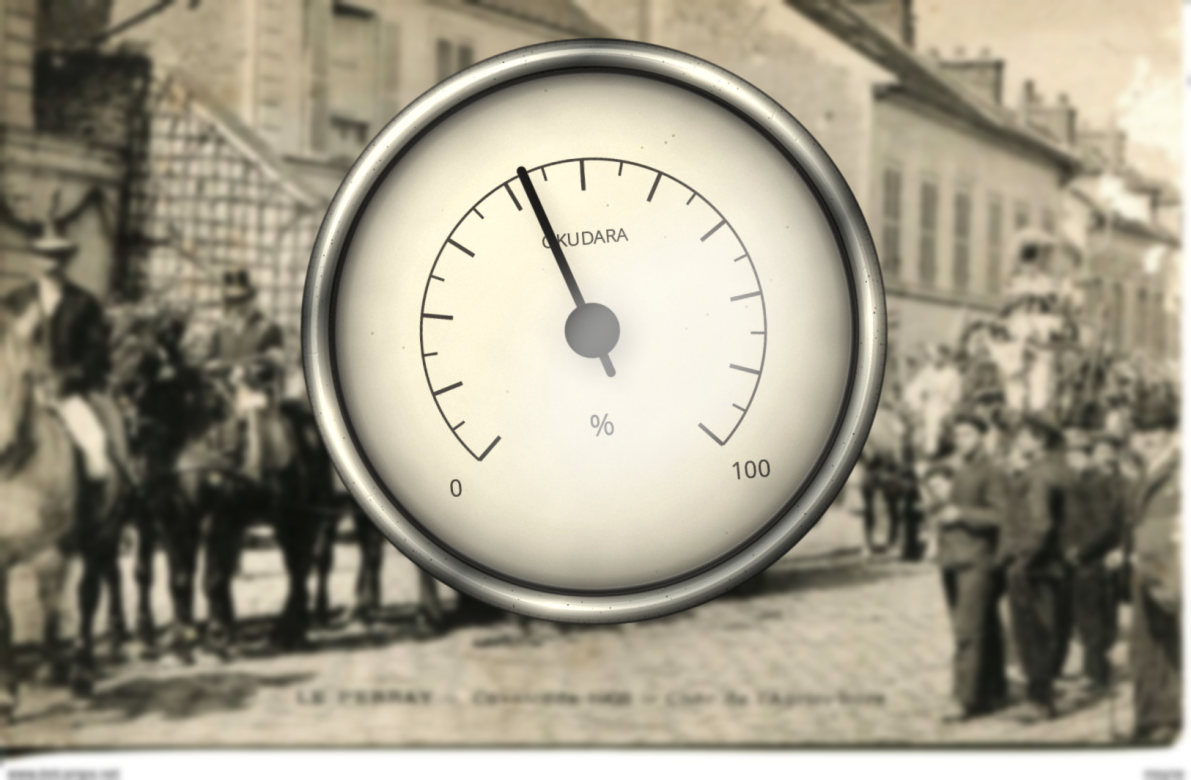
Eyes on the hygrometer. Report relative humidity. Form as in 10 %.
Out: 42.5 %
